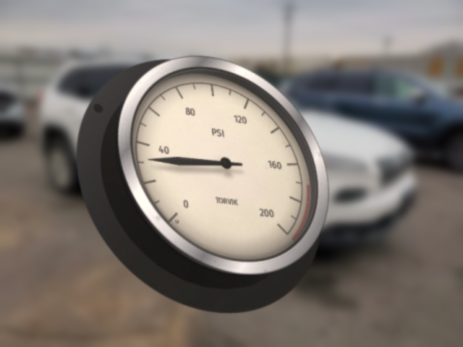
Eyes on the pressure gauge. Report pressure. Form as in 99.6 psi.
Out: 30 psi
